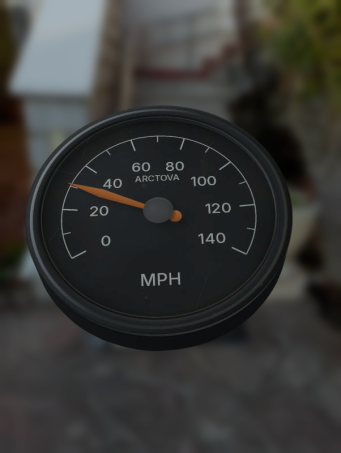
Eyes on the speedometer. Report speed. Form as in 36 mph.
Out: 30 mph
